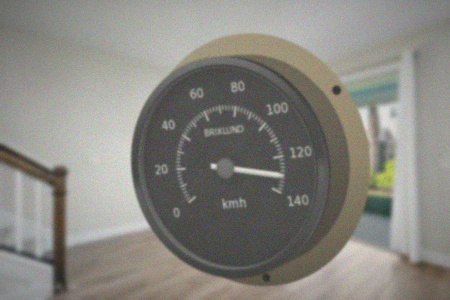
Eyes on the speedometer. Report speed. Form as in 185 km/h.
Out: 130 km/h
